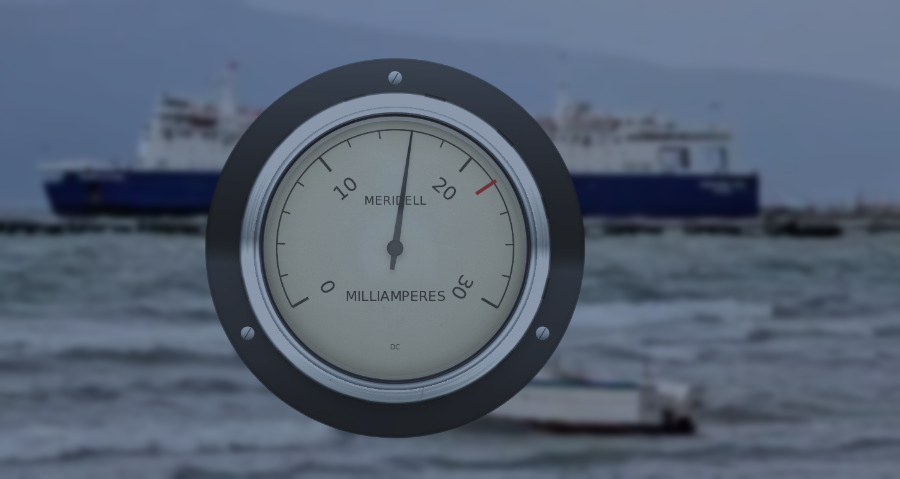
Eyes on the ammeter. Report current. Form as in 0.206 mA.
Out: 16 mA
